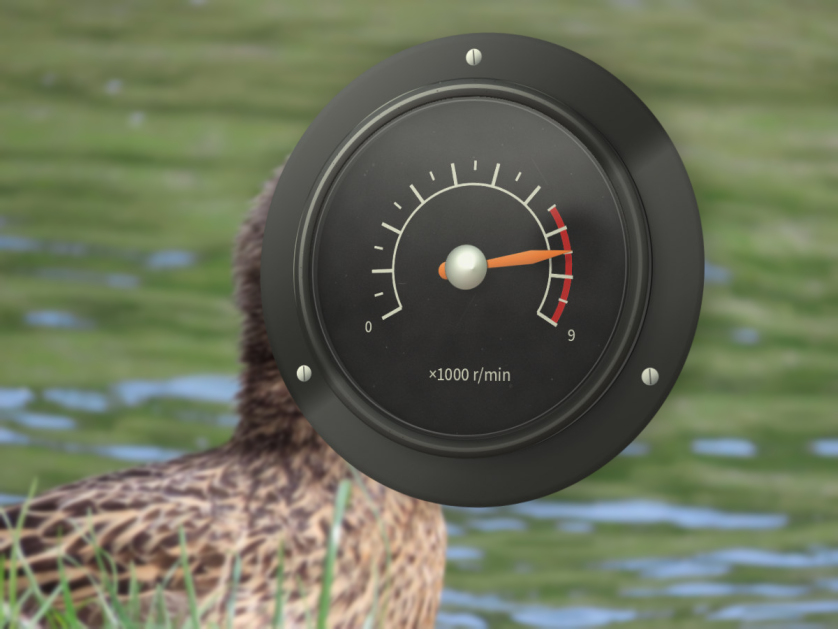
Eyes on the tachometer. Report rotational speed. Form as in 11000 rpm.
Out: 7500 rpm
